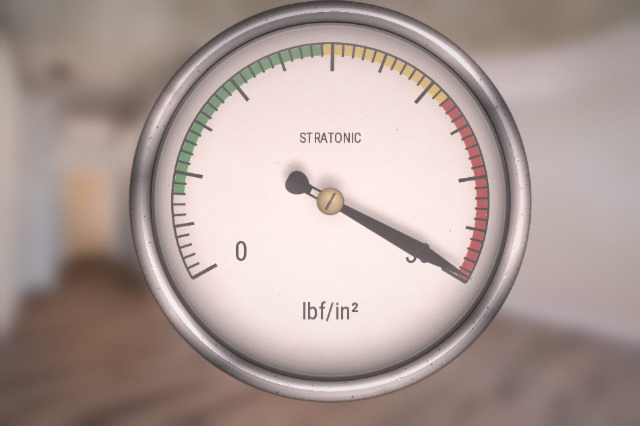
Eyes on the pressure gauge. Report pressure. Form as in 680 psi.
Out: 29.75 psi
